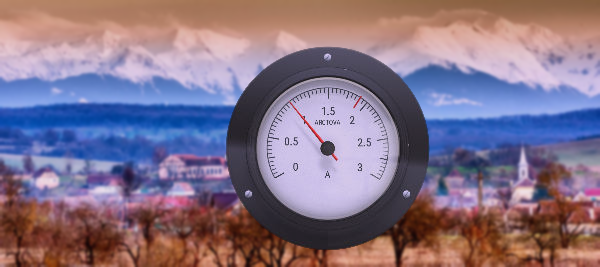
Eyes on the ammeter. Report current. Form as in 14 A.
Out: 1 A
